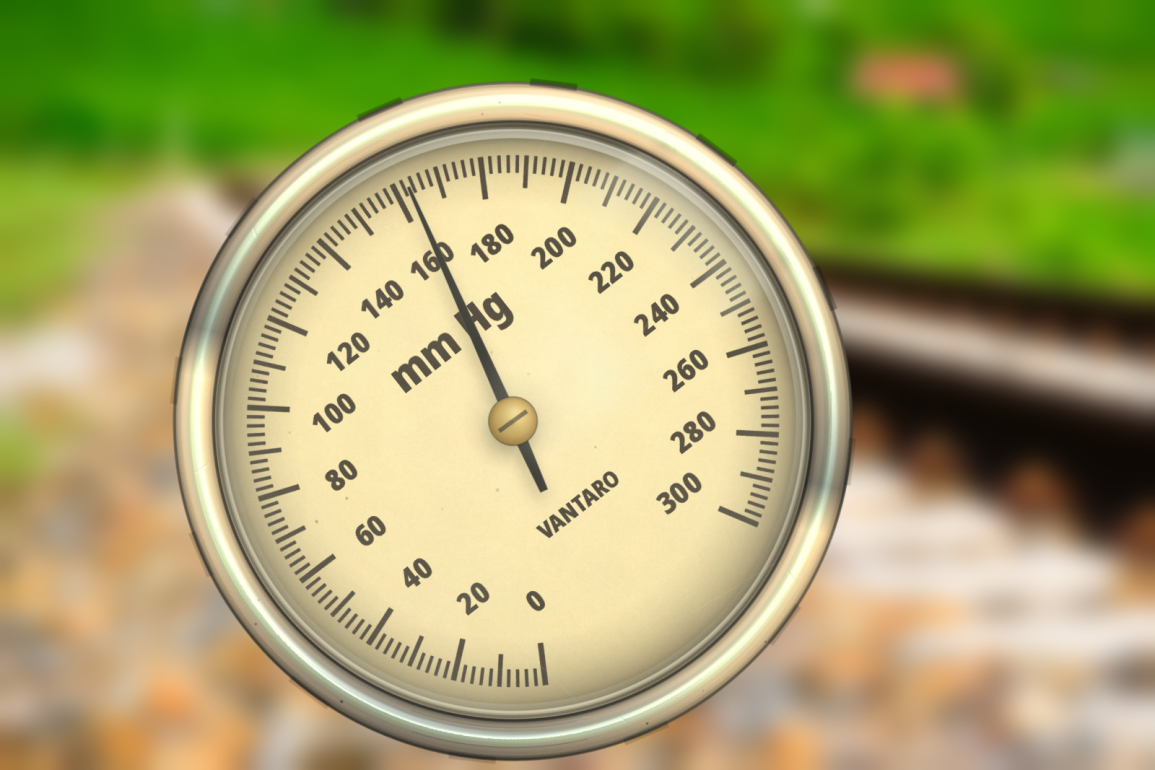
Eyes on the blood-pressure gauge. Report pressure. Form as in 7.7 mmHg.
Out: 163 mmHg
